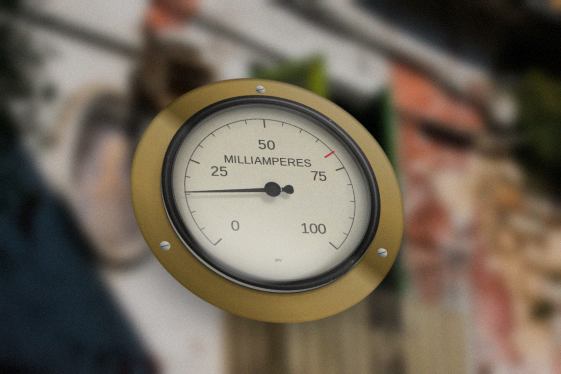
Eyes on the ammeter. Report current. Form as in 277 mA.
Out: 15 mA
